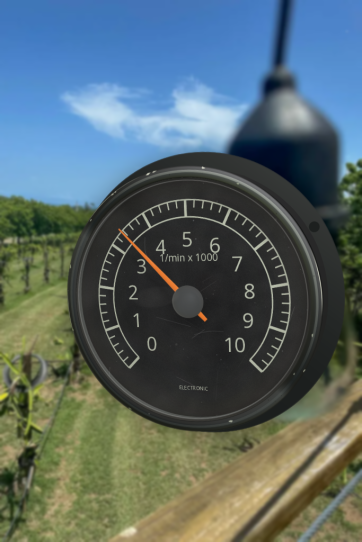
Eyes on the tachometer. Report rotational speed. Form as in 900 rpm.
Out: 3400 rpm
